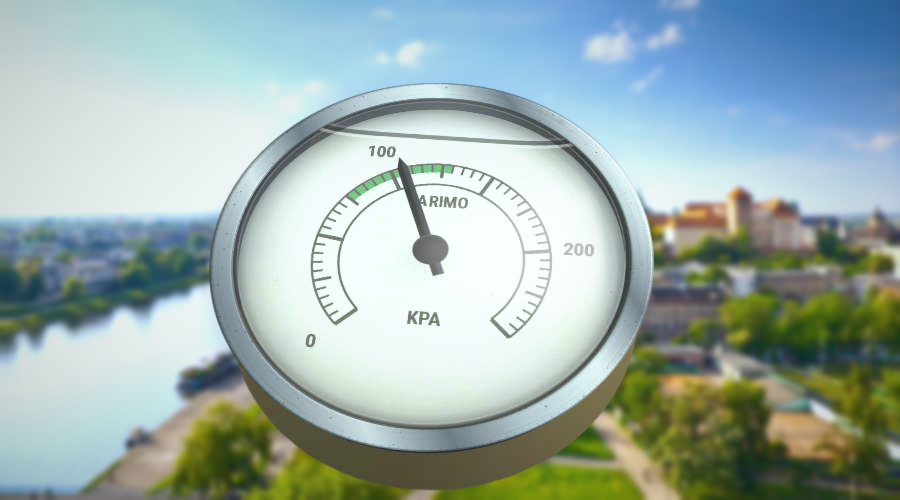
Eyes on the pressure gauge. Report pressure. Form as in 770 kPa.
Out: 105 kPa
